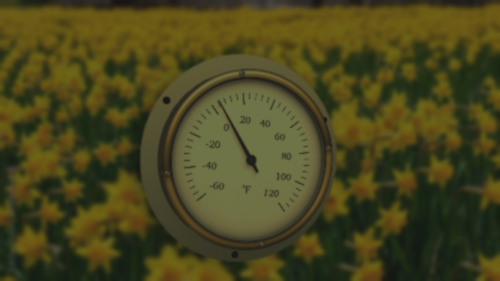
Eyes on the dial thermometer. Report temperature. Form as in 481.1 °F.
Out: 4 °F
